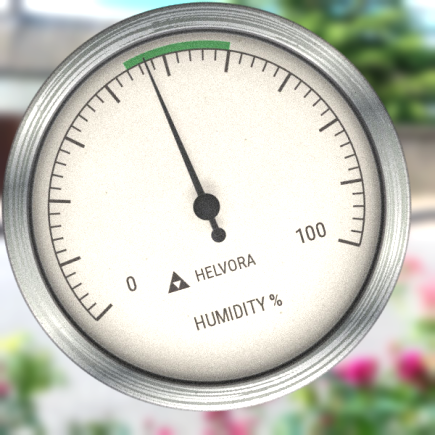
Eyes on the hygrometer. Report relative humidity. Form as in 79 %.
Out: 47 %
